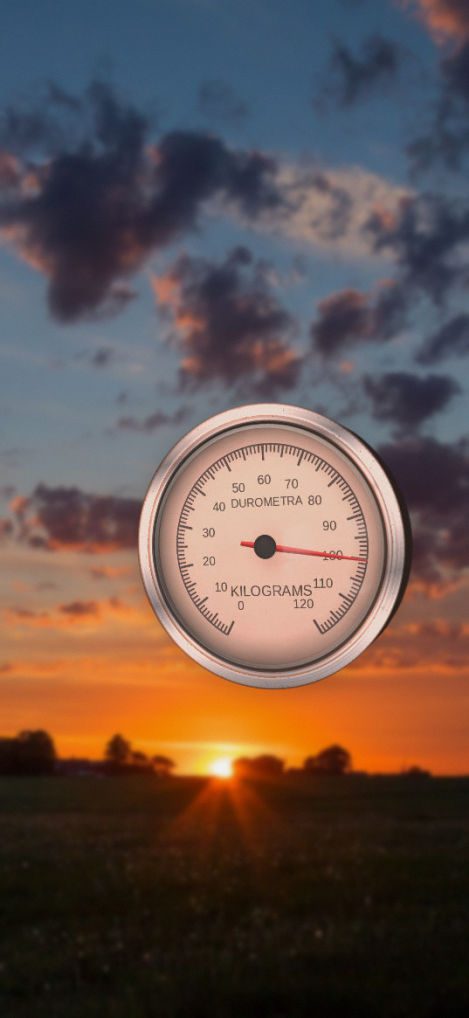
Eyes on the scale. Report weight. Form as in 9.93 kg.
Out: 100 kg
